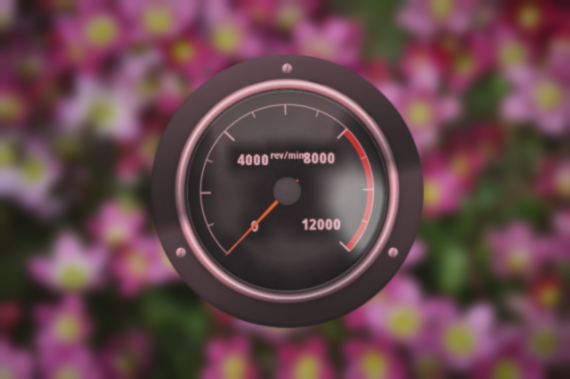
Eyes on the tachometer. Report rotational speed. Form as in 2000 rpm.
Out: 0 rpm
